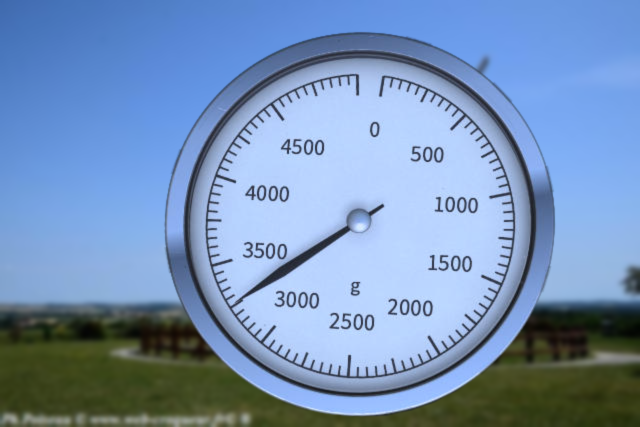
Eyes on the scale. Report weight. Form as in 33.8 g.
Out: 3250 g
